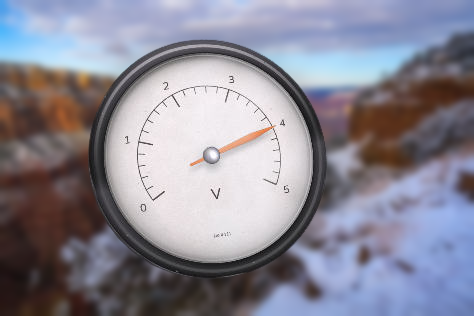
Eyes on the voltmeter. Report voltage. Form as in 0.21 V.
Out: 4 V
